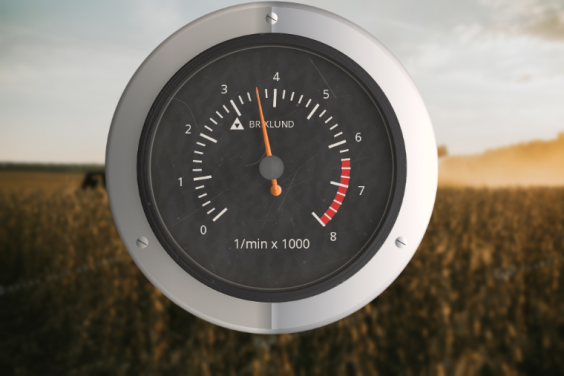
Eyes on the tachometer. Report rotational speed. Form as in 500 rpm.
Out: 3600 rpm
